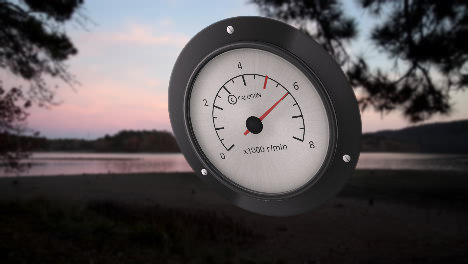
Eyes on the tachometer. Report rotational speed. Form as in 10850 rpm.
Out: 6000 rpm
